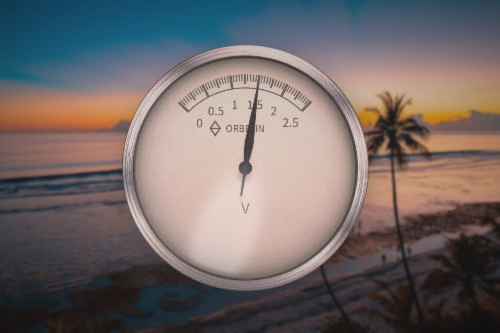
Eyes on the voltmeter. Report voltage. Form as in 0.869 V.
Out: 1.5 V
